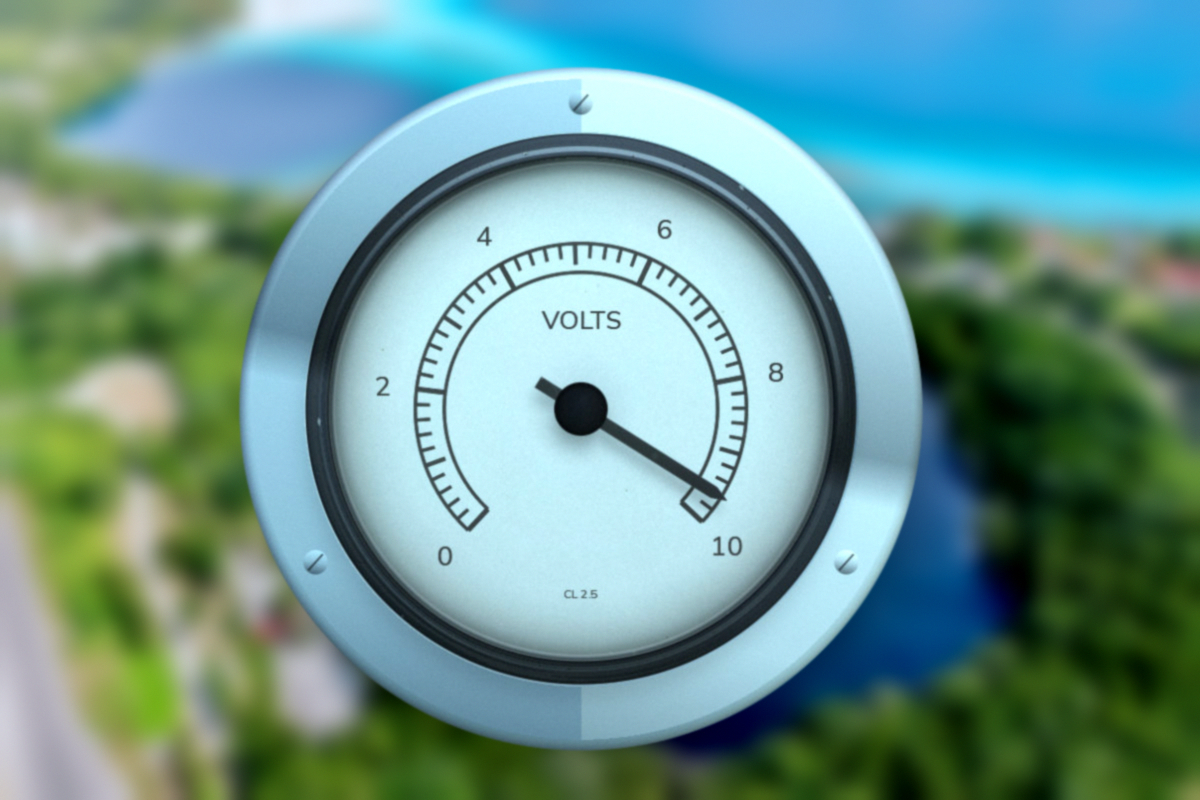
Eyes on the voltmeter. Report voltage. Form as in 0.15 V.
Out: 9.6 V
